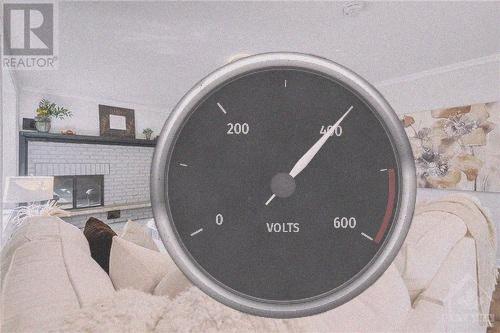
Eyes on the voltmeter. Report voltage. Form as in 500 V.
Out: 400 V
